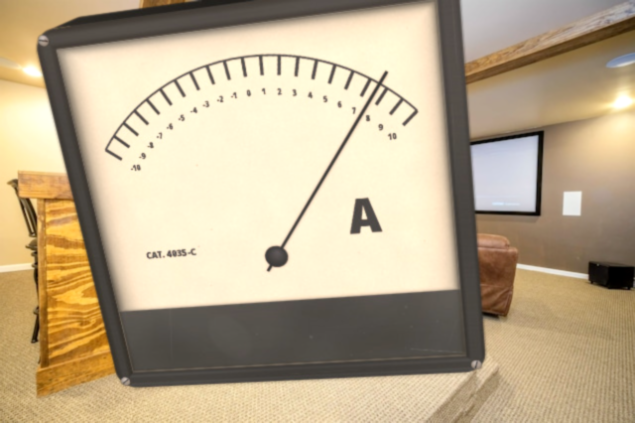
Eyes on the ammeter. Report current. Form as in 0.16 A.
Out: 7.5 A
